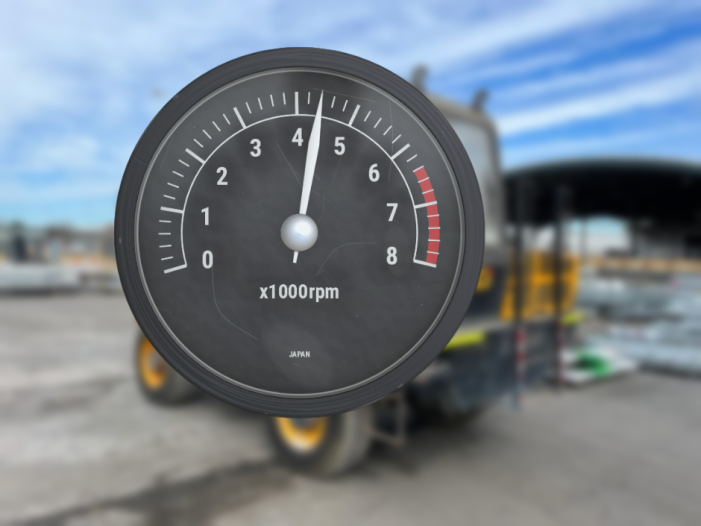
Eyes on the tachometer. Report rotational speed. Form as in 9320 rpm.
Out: 4400 rpm
